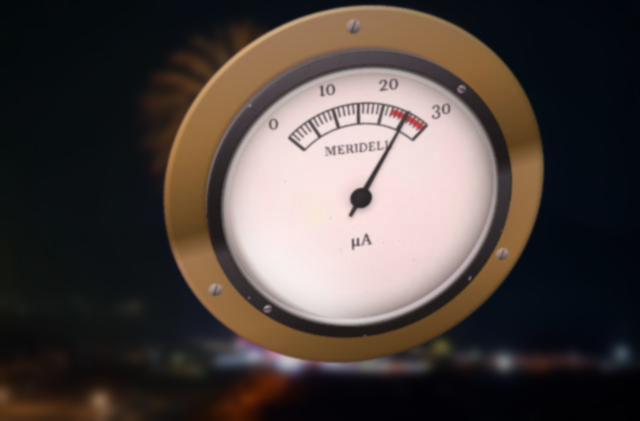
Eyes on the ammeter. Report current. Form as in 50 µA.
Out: 25 µA
